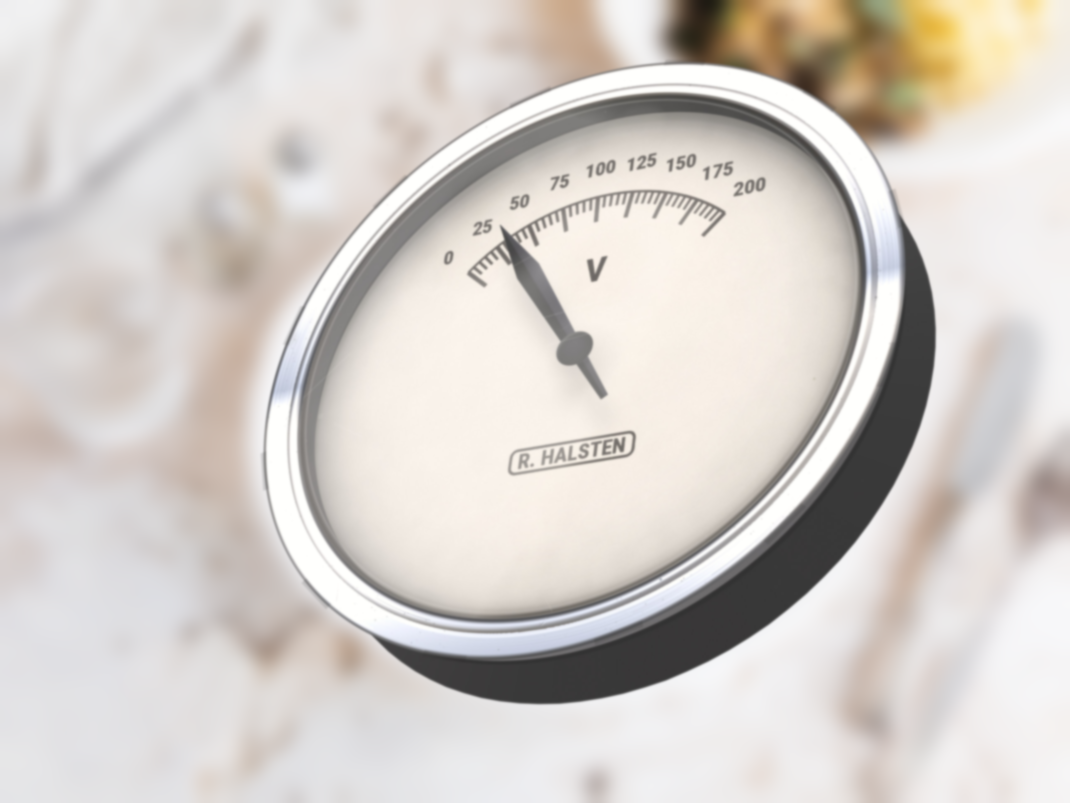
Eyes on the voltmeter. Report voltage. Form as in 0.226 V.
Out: 35 V
